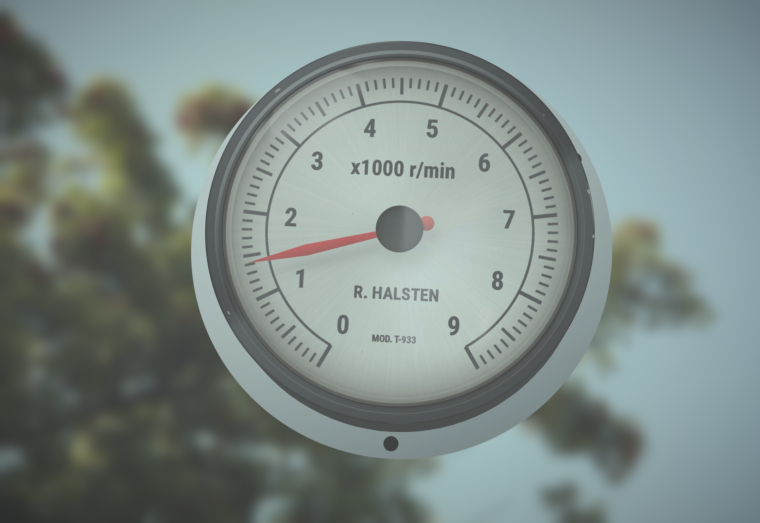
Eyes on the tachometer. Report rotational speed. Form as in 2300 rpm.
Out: 1400 rpm
